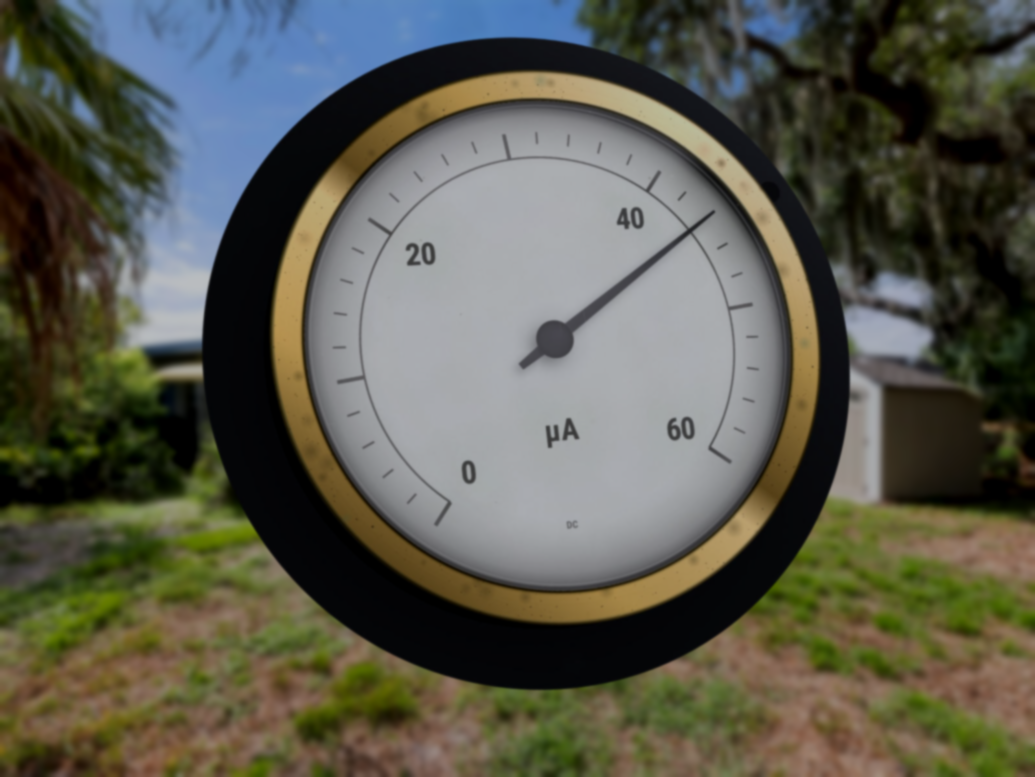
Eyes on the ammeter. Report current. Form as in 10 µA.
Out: 44 µA
